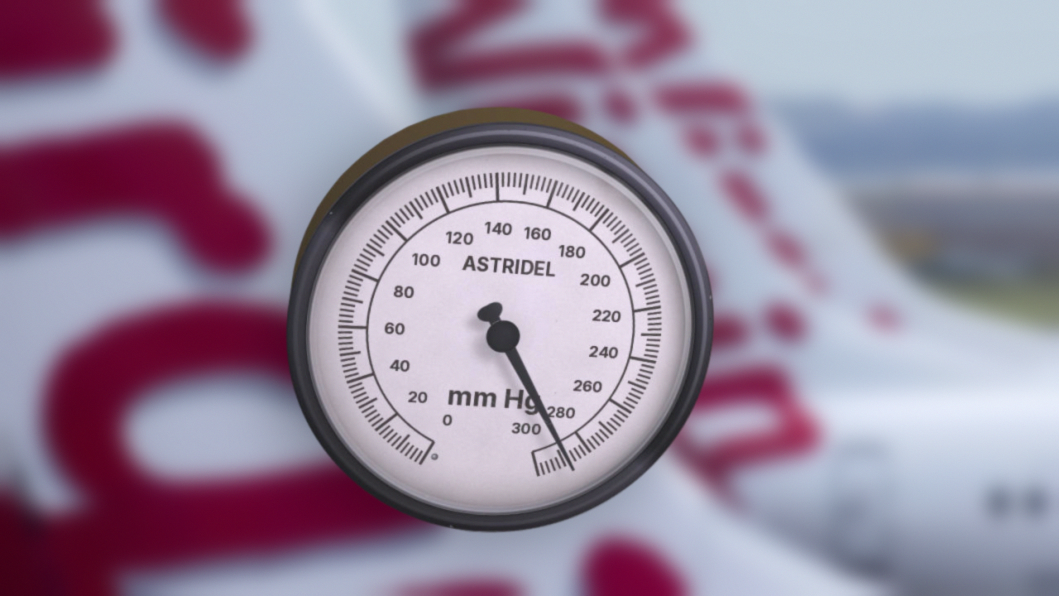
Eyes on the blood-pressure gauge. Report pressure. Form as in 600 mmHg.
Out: 288 mmHg
